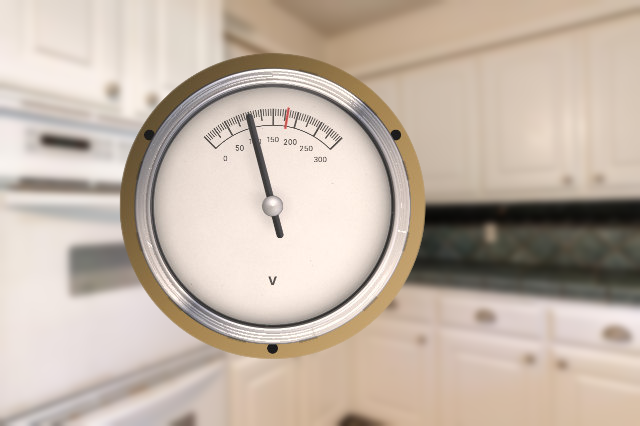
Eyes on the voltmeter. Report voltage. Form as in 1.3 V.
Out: 100 V
